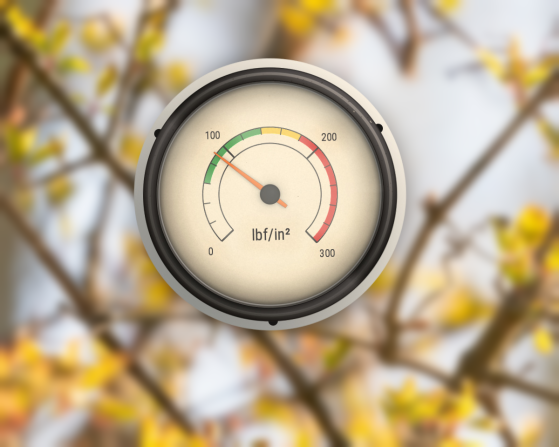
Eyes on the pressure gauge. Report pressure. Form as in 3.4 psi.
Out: 90 psi
